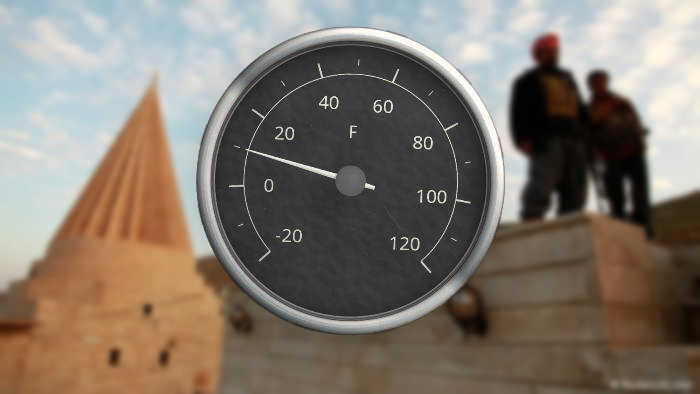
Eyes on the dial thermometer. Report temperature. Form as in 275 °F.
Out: 10 °F
